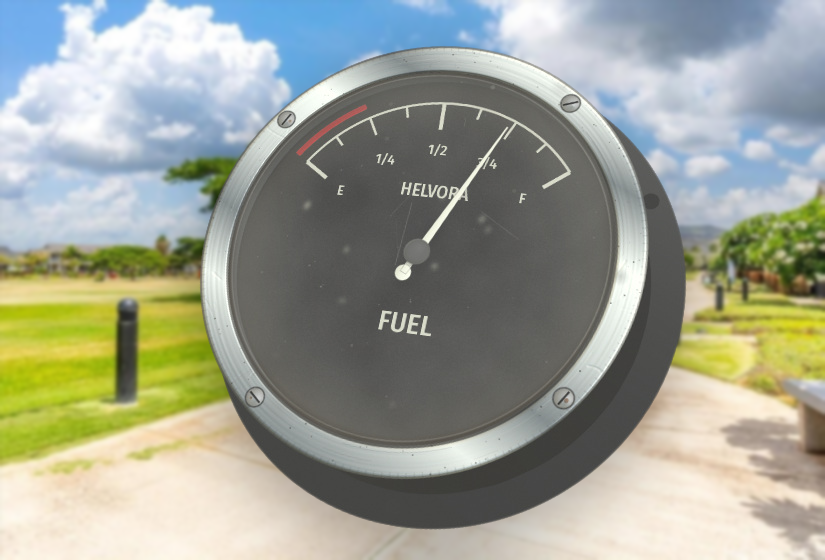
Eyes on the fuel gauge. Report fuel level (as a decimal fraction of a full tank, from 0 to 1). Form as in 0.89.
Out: 0.75
